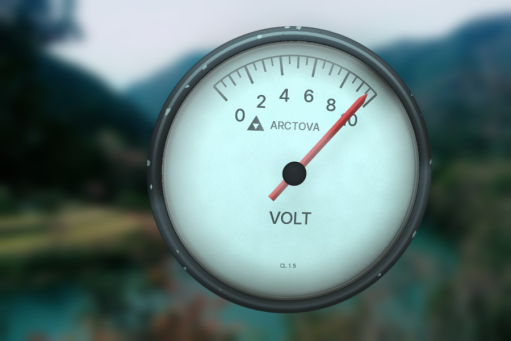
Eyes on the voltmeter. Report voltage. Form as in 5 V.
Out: 9.5 V
